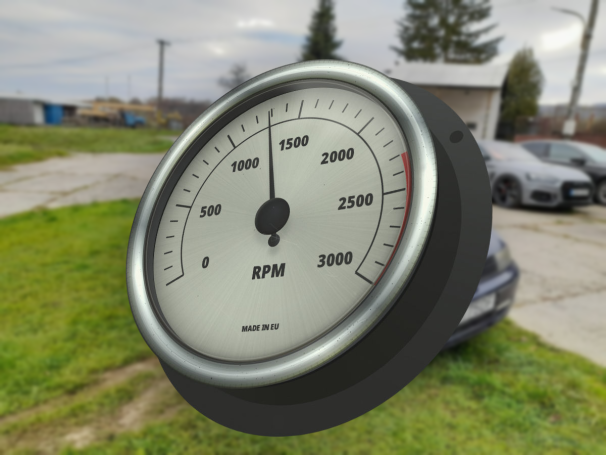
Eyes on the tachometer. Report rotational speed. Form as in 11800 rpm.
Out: 1300 rpm
